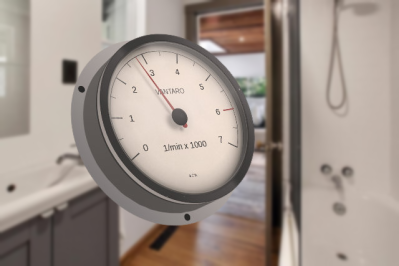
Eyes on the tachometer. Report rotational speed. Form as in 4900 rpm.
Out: 2750 rpm
